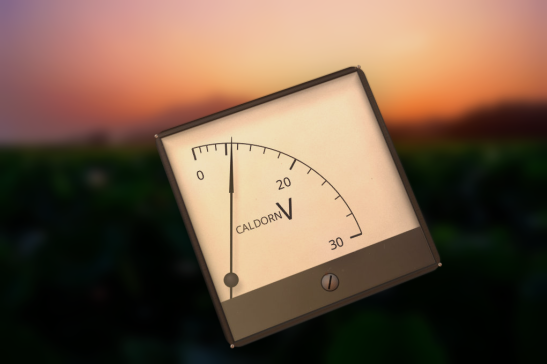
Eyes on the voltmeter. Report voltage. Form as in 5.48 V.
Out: 11 V
